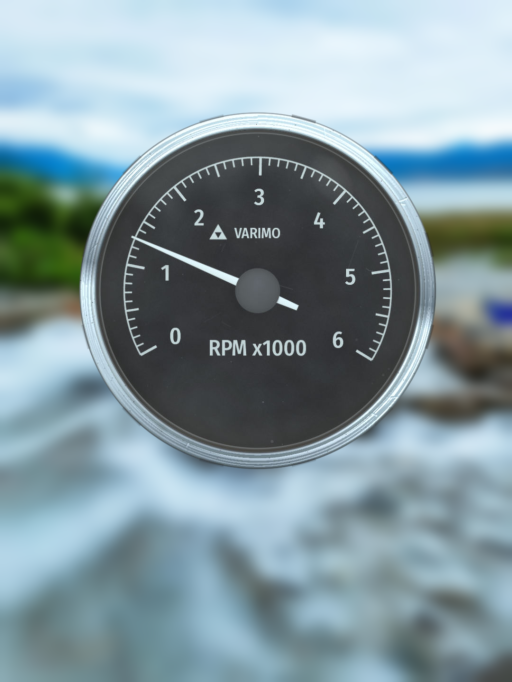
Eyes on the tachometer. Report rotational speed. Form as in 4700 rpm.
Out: 1300 rpm
